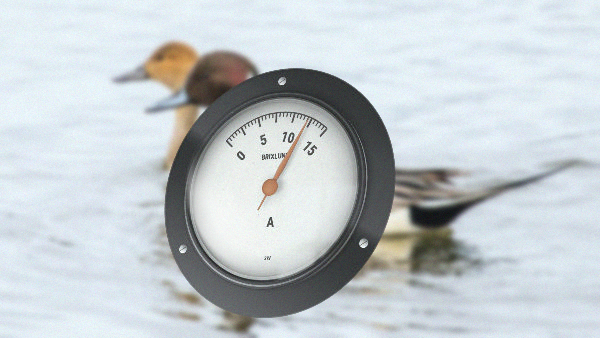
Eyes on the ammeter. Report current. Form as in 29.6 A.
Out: 12.5 A
